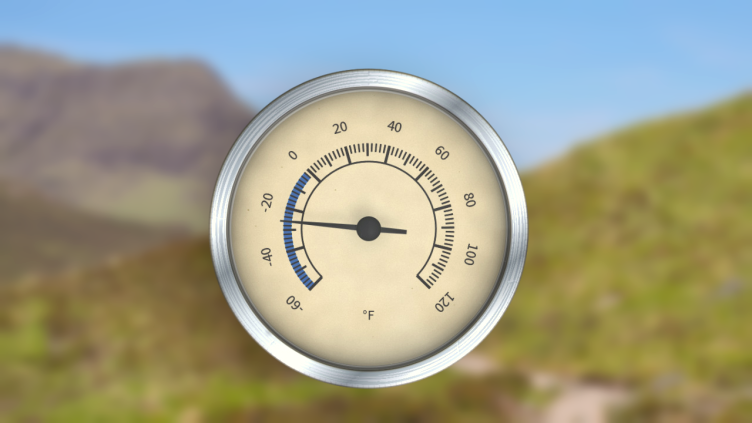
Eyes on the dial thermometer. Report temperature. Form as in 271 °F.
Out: -26 °F
